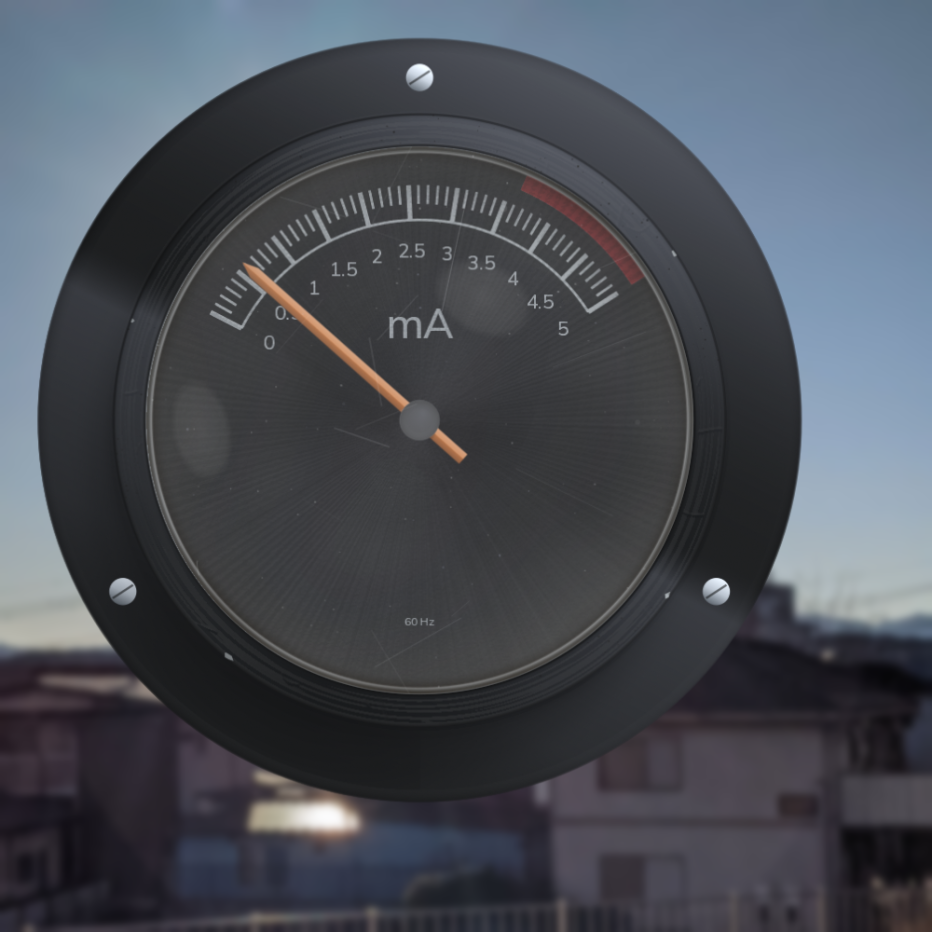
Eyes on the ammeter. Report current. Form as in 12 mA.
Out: 0.6 mA
